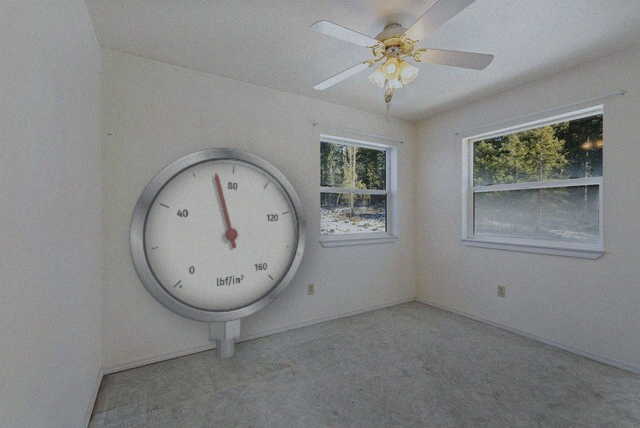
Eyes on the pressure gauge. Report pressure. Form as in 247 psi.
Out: 70 psi
